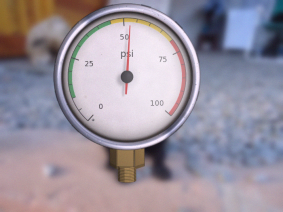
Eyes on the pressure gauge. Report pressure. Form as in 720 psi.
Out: 52.5 psi
